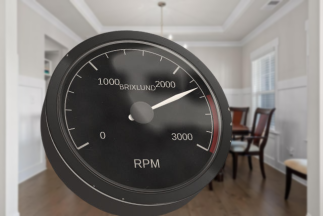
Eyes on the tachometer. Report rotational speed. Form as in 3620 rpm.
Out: 2300 rpm
